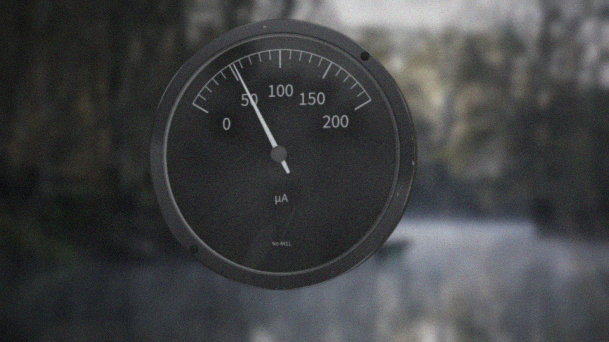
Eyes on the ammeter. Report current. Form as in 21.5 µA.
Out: 55 µA
